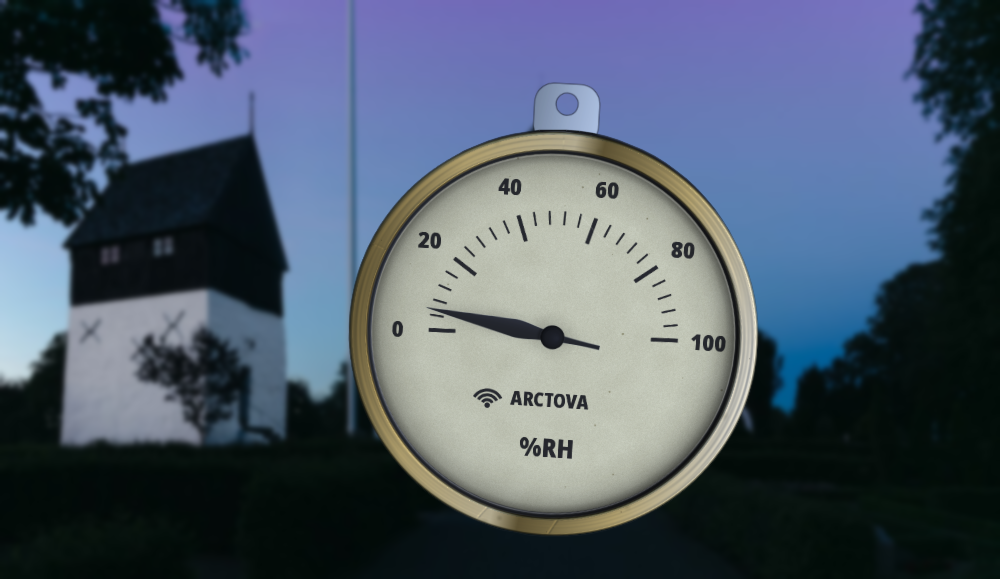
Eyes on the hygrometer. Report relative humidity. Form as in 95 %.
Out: 6 %
